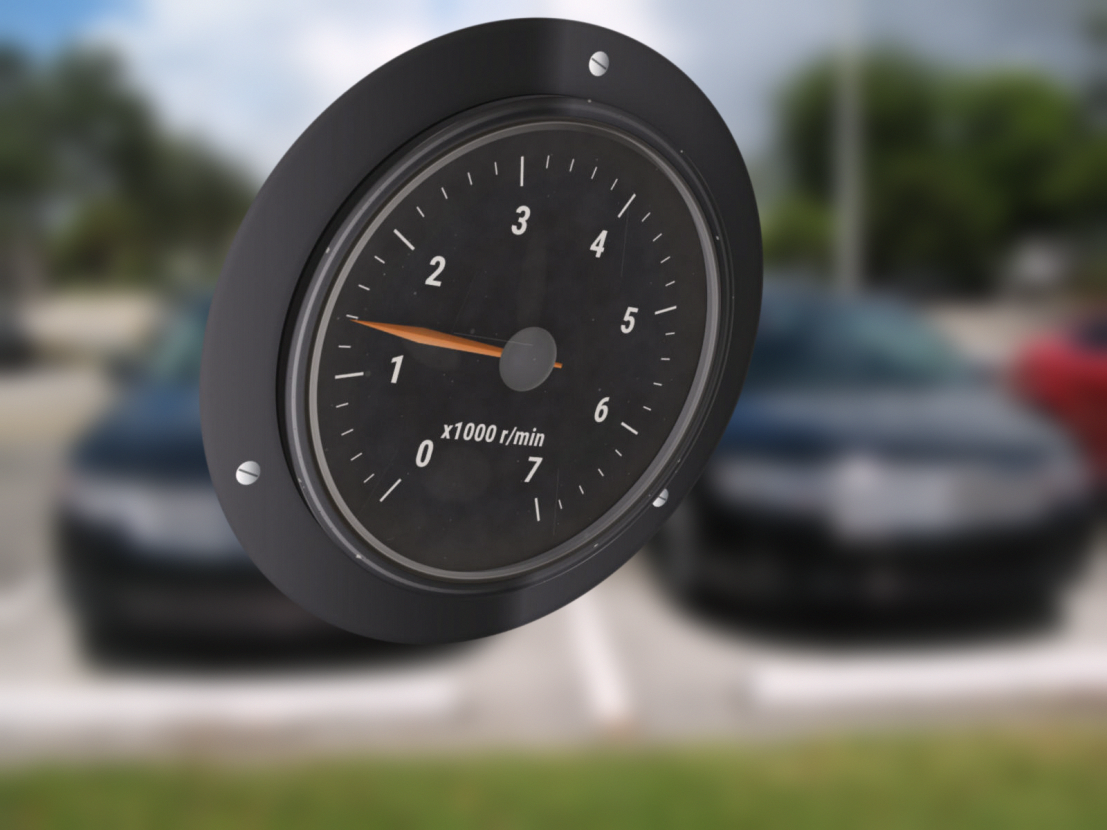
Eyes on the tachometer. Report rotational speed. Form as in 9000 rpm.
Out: 1400 rpm
